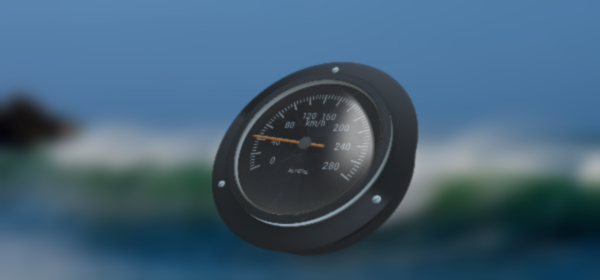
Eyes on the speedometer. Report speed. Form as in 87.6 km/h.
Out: 40 km/h
